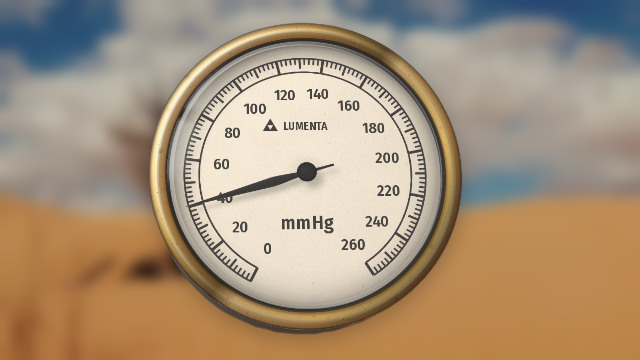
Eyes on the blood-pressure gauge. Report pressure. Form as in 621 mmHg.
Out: 40 mmHg
